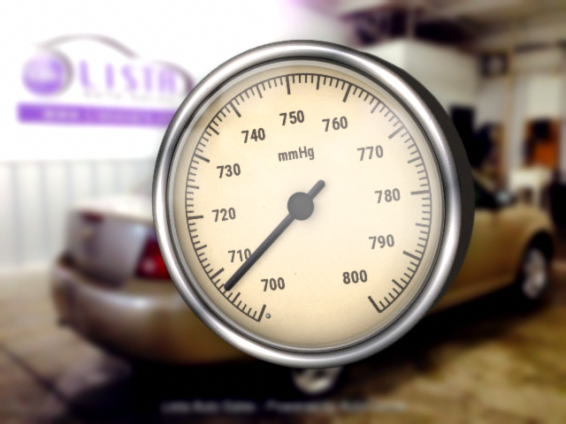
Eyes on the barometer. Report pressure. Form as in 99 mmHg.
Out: 707 mmHg
